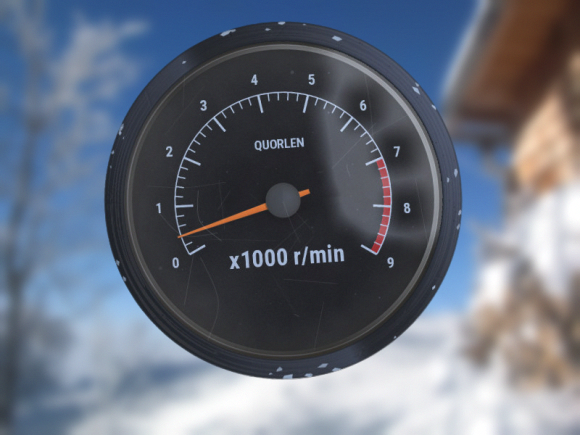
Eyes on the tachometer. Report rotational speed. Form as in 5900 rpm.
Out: 400 rpm
